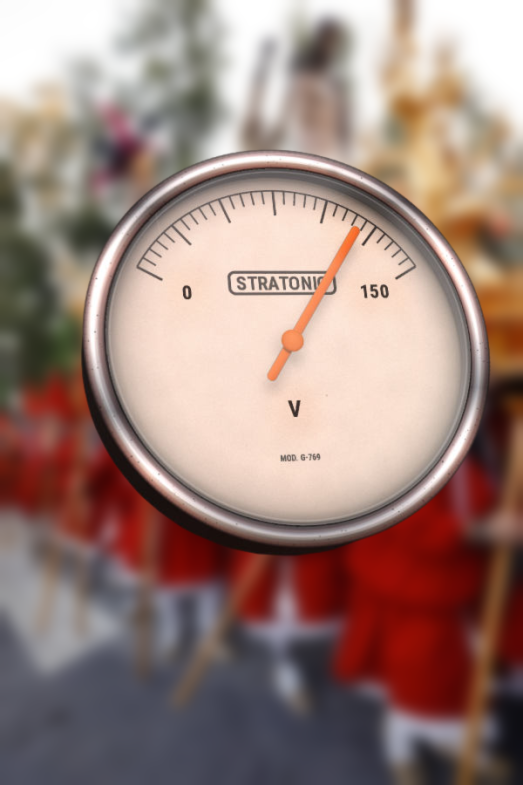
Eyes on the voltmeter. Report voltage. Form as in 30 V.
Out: 117.5 V
